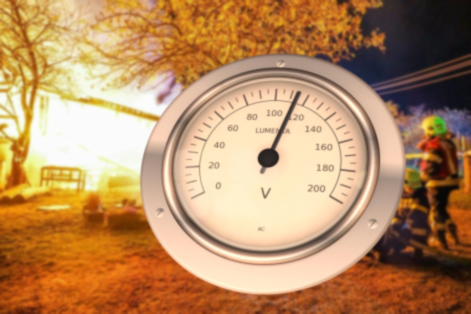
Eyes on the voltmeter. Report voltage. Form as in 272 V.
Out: 115 V
